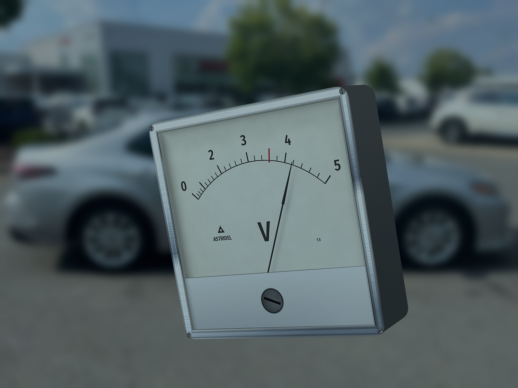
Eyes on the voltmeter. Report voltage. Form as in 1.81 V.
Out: 4.2 V
